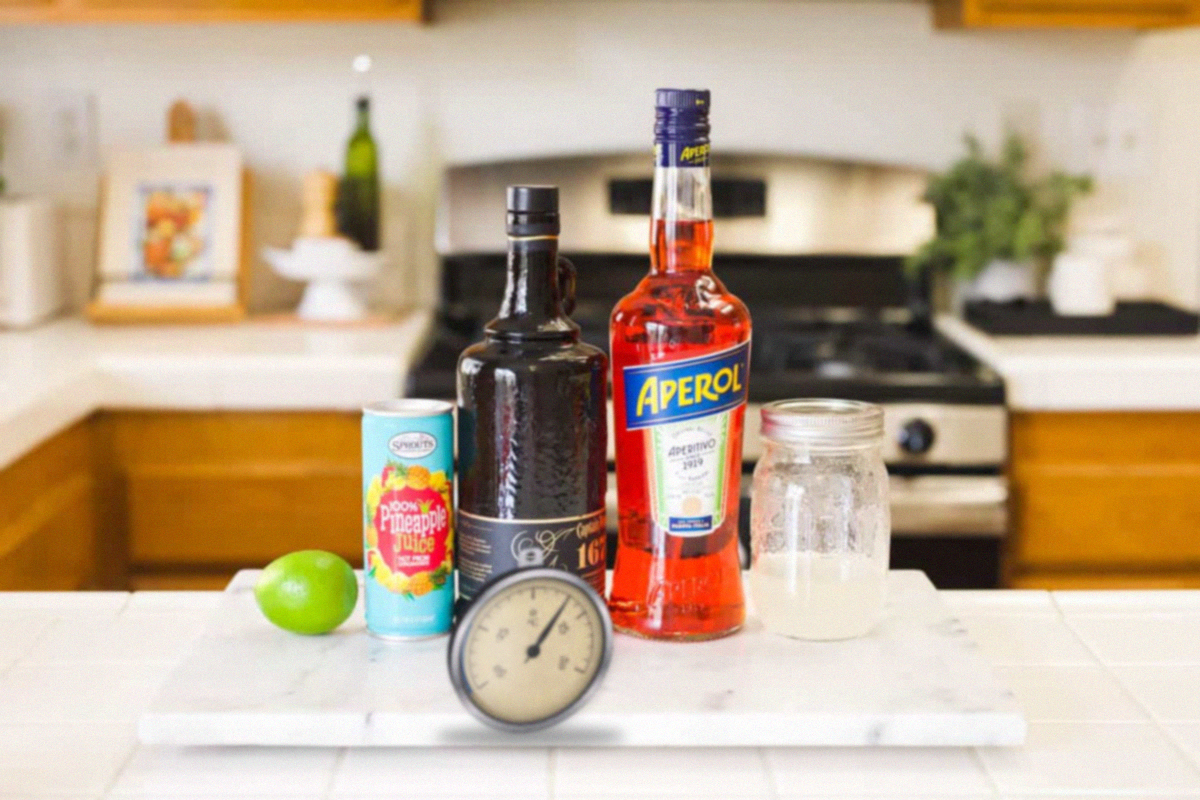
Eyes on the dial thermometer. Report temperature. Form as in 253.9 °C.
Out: 15 °C
